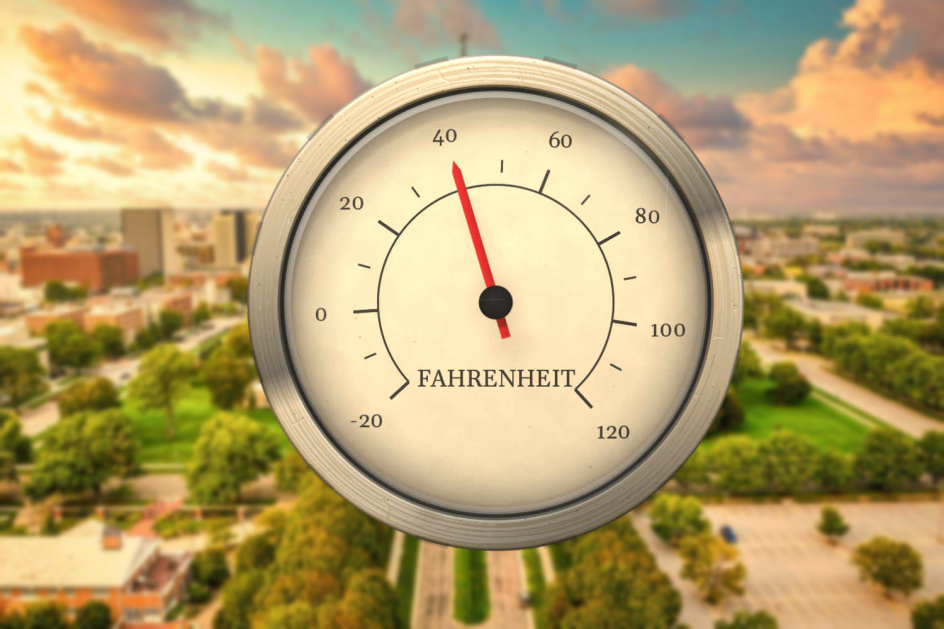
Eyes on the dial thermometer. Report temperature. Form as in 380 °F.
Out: 40 °F
